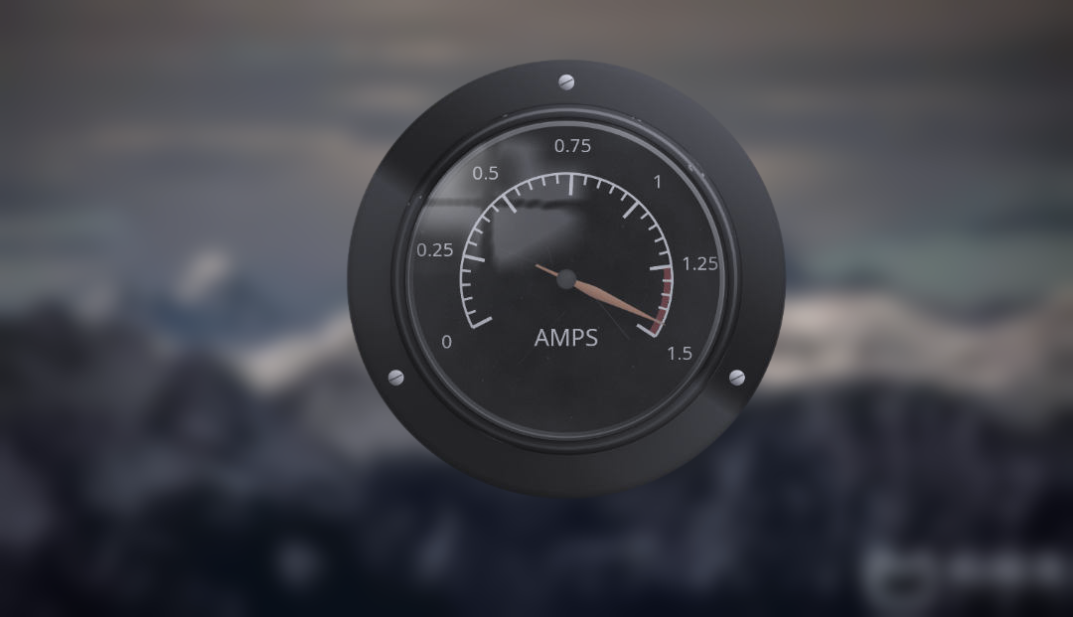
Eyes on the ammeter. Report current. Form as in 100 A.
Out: 1.45 A
